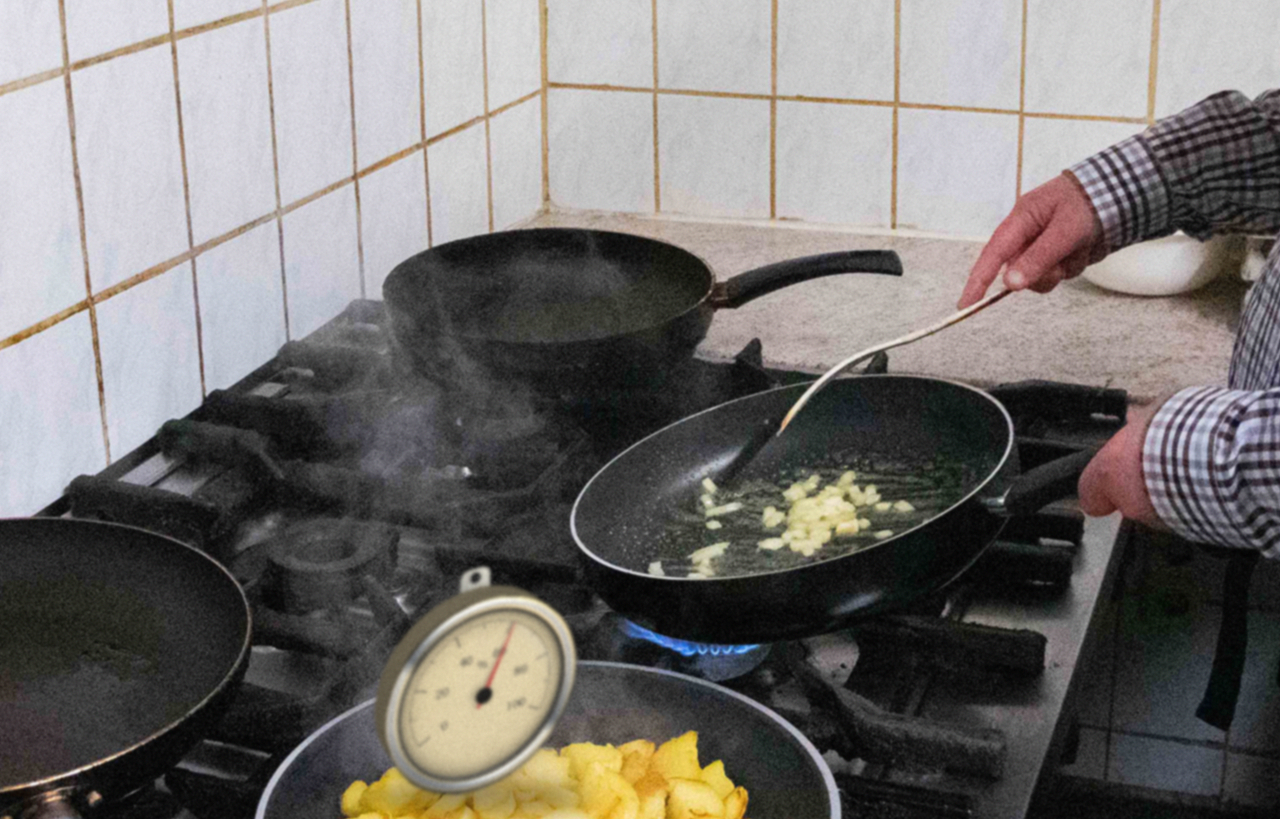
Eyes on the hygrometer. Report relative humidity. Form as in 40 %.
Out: 60 %
